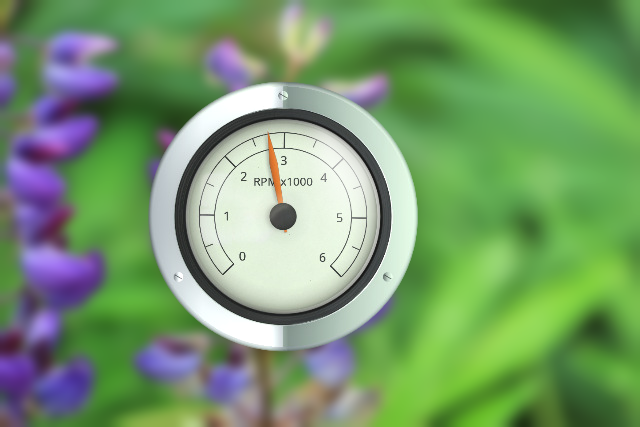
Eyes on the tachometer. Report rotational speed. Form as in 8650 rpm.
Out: 2750 rpm
